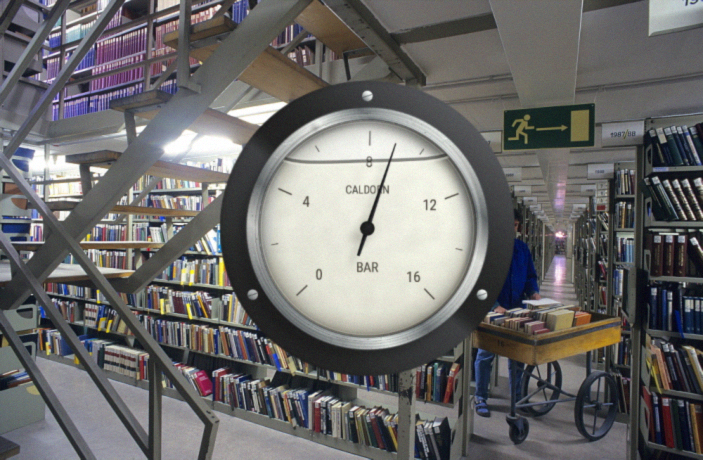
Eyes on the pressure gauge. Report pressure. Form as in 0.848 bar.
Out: 9 bar
